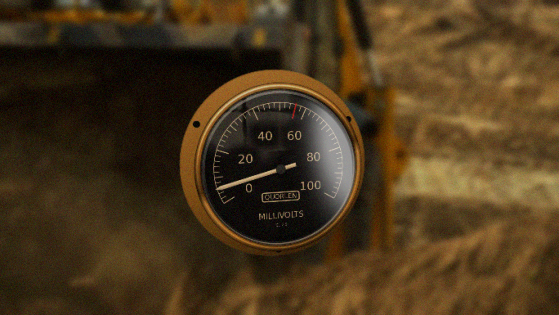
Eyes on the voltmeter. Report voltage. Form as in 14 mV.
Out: 6 mV
